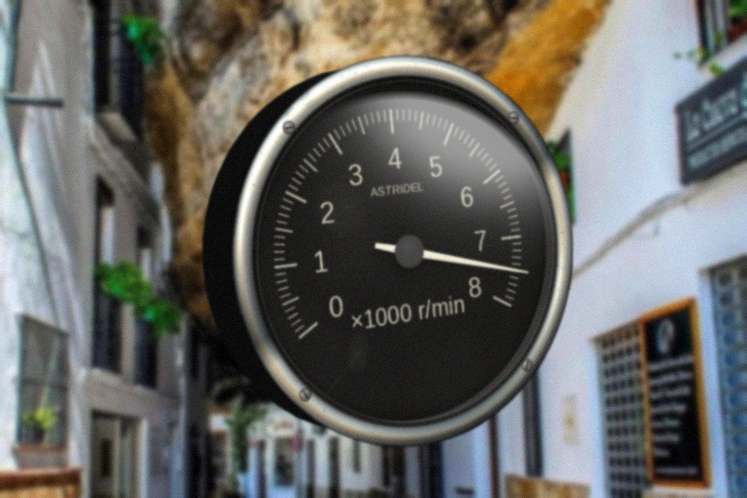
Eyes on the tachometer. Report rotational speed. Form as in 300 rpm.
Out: 7500 rpm
